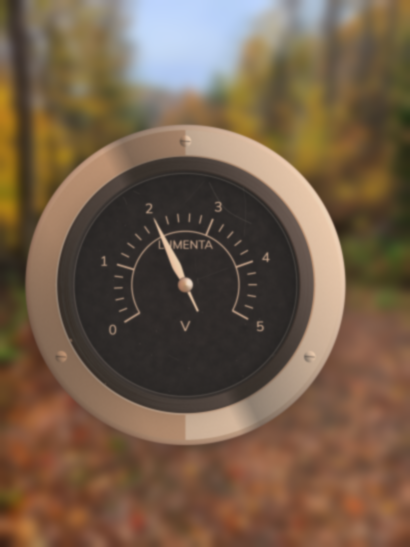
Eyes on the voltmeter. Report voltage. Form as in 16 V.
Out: 2 V
